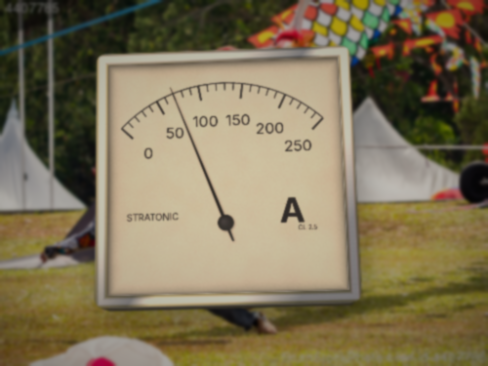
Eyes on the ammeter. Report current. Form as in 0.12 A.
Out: 70 A
